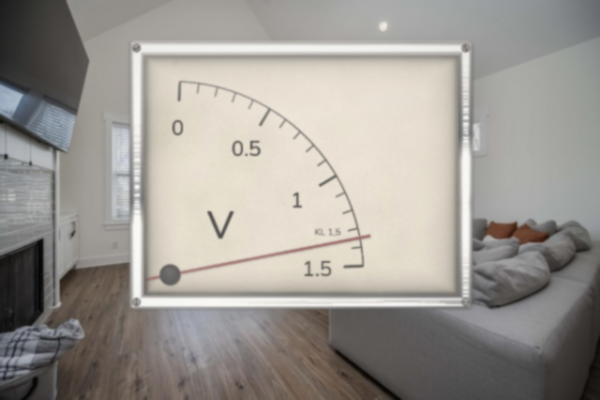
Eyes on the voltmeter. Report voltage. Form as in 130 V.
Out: 1.35 V
